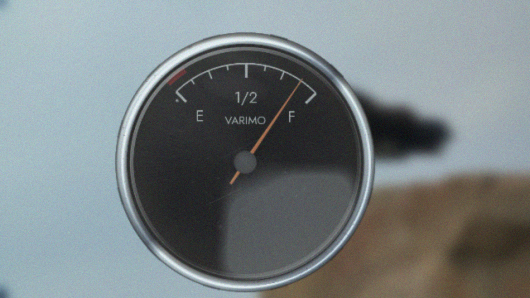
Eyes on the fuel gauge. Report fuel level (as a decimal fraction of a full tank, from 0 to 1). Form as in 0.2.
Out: 0.875
